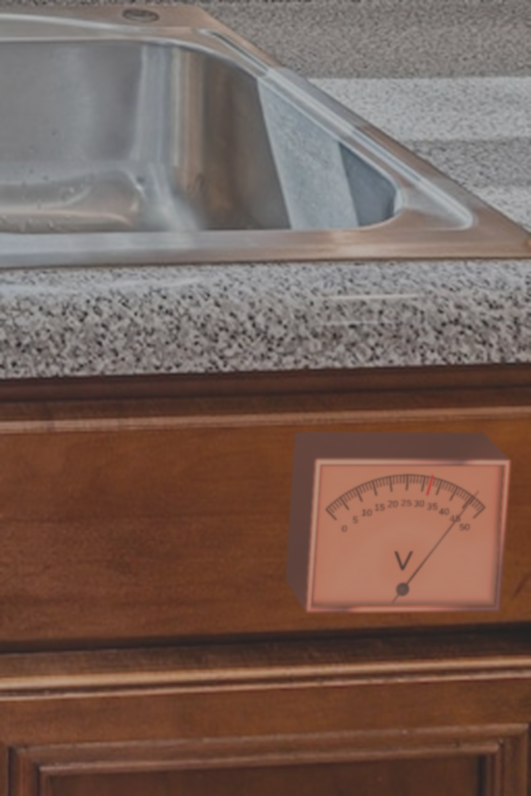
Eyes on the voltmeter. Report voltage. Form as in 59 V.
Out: 45 V
